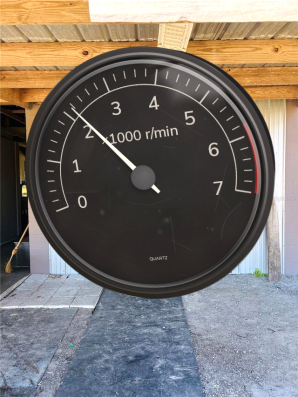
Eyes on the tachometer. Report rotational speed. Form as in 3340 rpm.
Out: 2200 rpm
